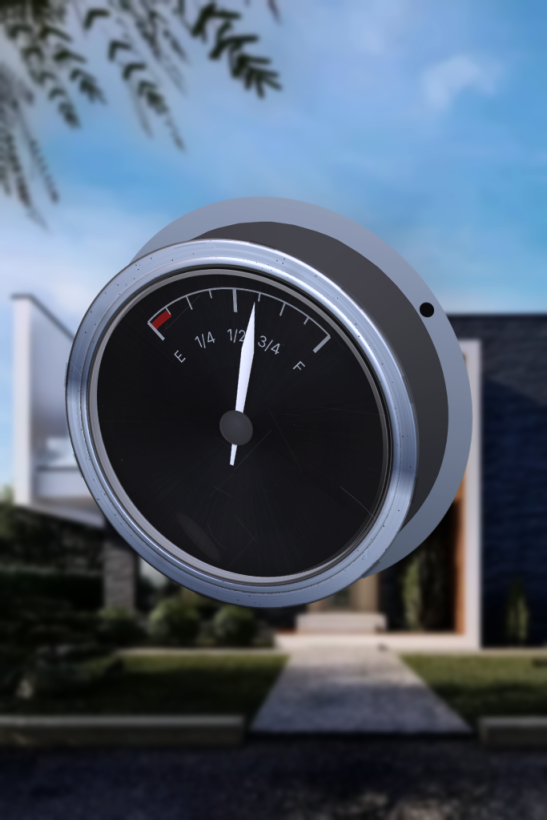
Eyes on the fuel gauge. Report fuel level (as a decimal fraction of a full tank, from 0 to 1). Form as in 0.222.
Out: 0.625
